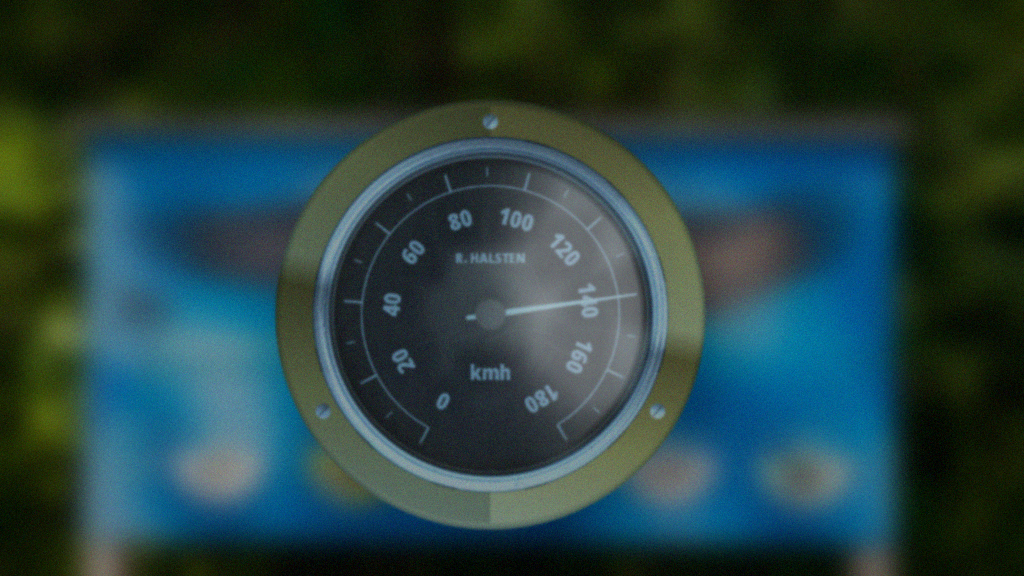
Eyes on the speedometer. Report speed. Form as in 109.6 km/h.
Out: 140 km/h
